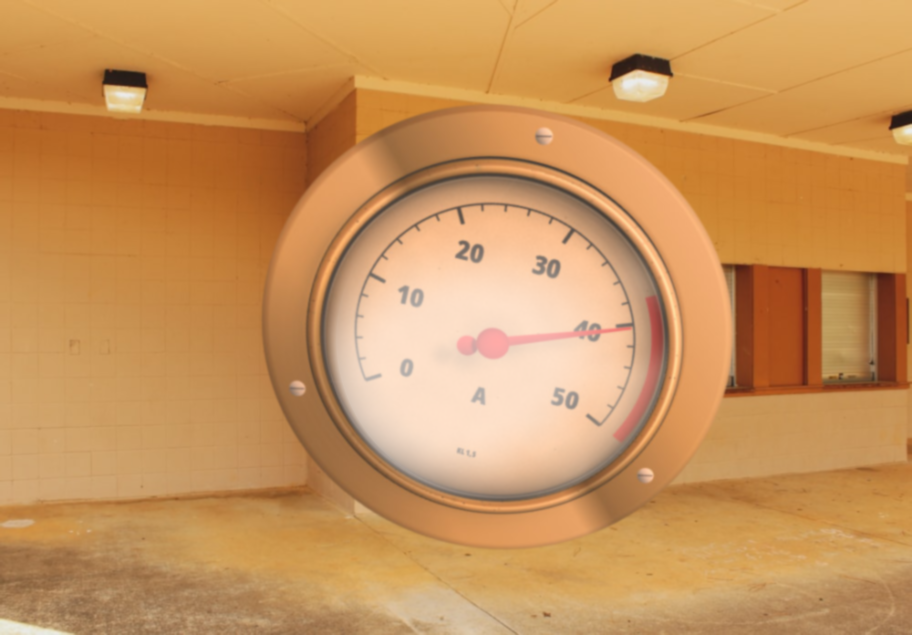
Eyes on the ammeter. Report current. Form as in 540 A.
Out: 40 A
